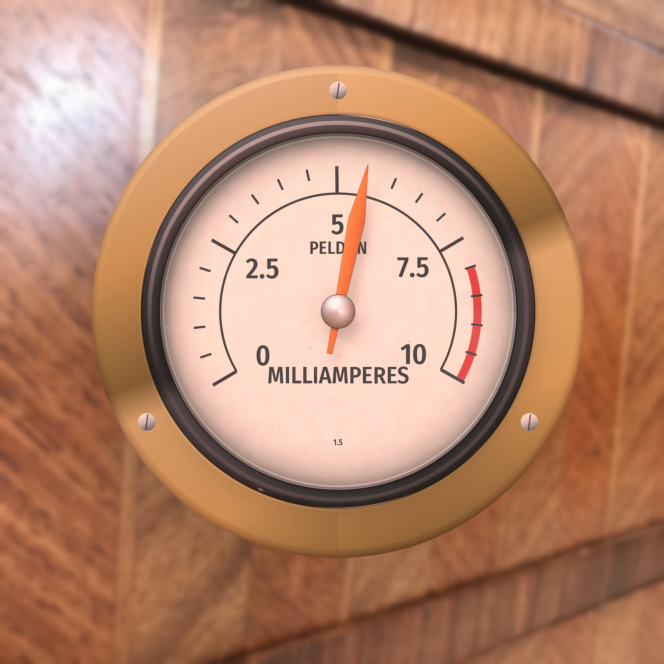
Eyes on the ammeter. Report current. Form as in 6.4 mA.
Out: 5.5 mA
